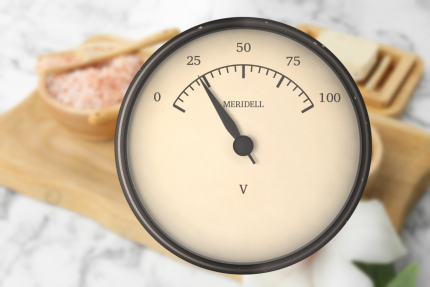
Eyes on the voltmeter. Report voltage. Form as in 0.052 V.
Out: 22.5 V
